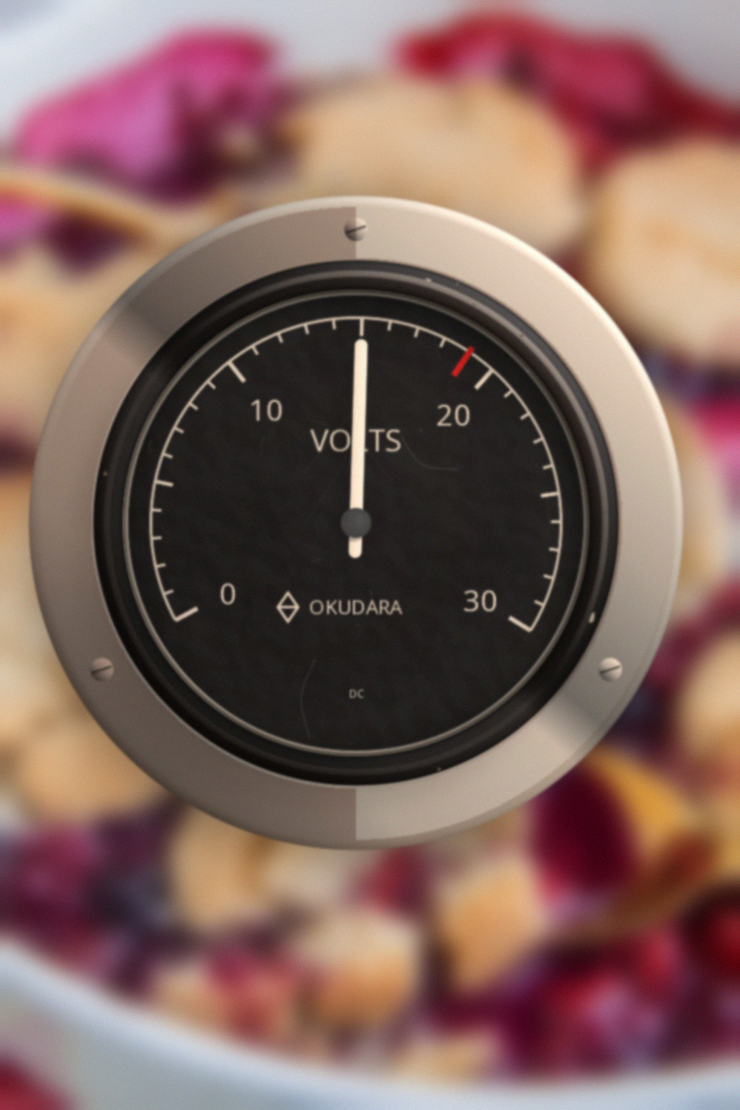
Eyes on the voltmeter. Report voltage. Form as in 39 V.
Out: 15 V
